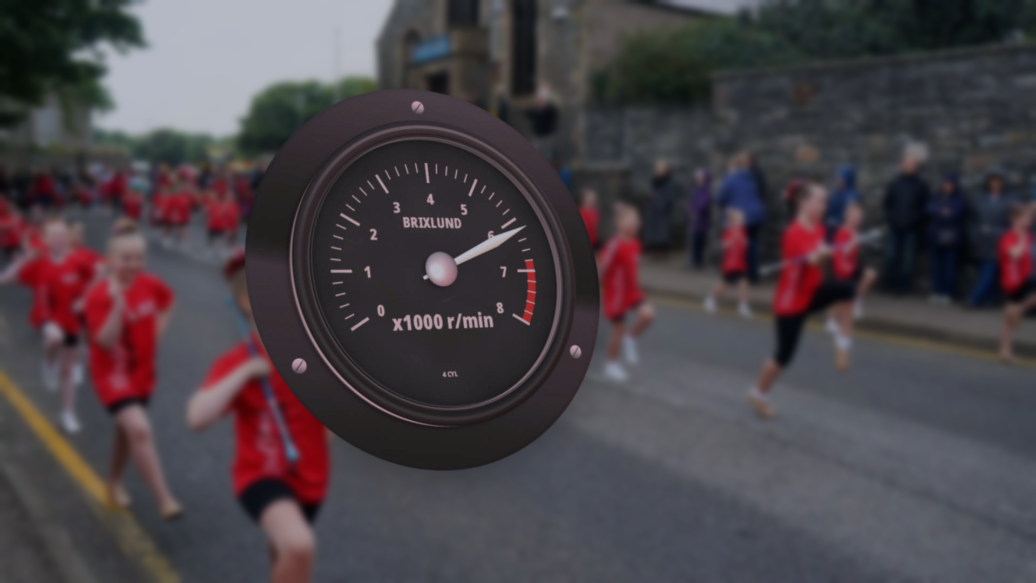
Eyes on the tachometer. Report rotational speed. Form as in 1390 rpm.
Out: 6200 rpm
